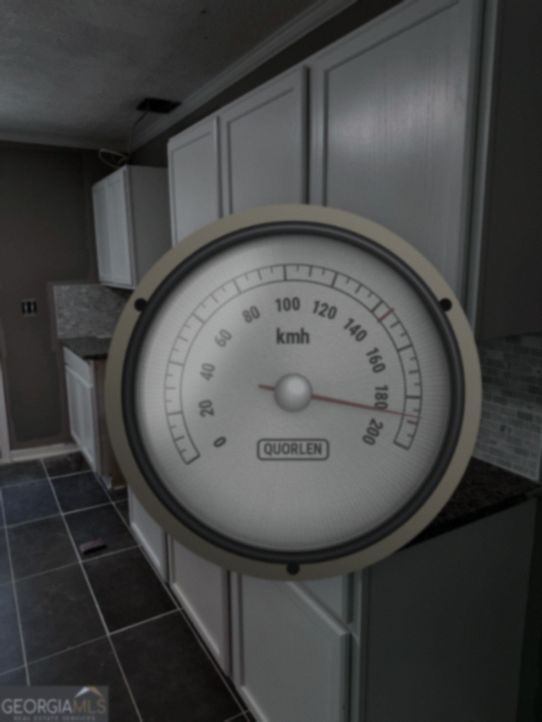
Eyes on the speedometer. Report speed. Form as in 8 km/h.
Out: 187.5 km/h
